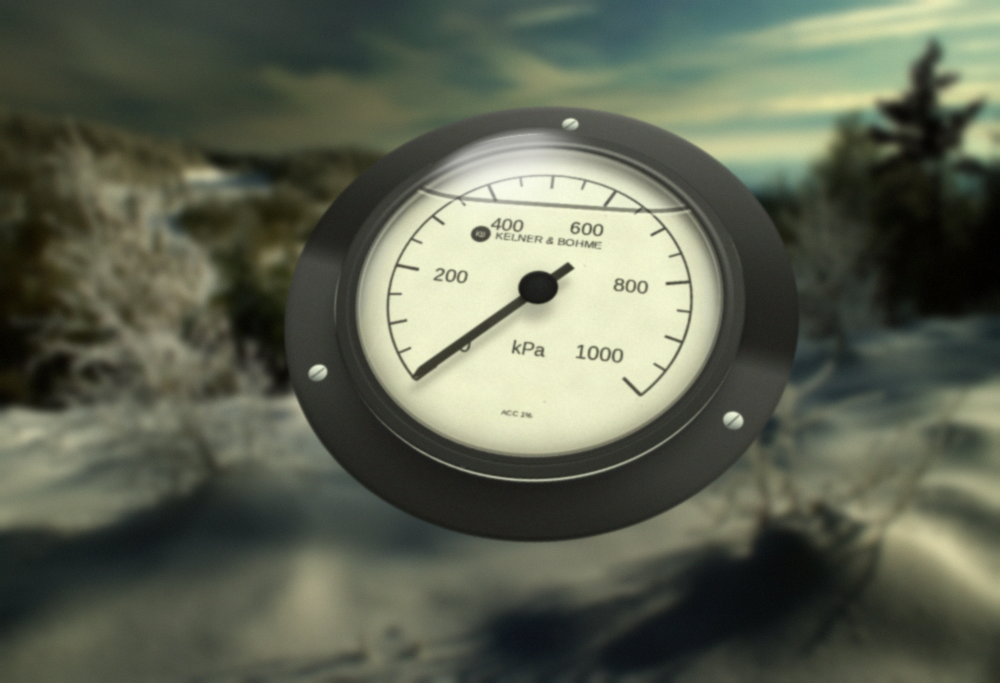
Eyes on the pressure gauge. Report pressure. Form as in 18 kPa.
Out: 0 kPa
